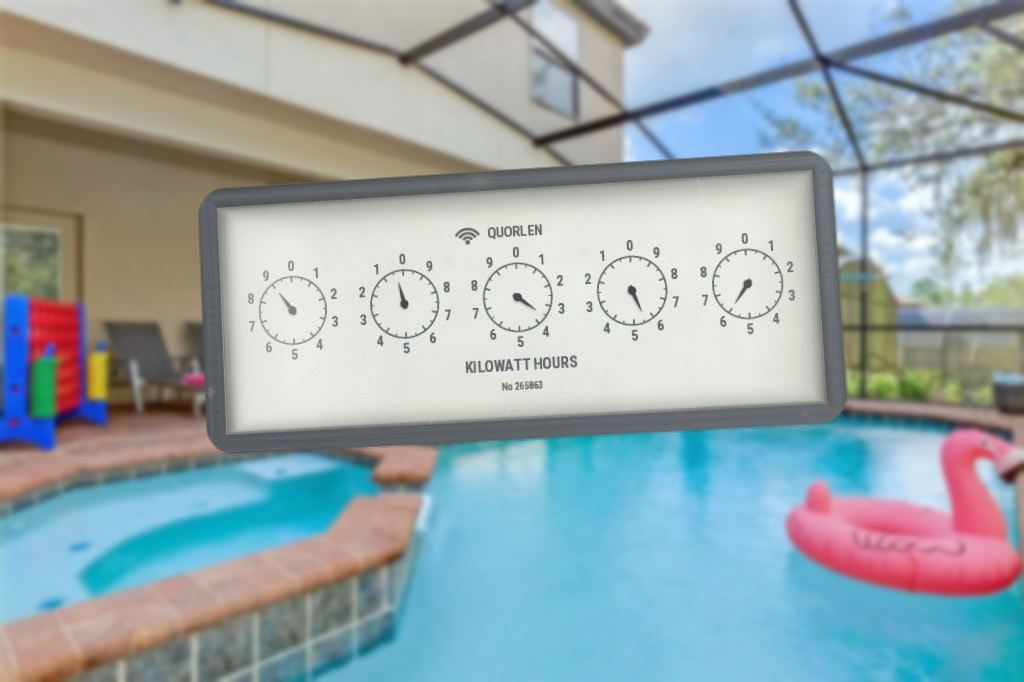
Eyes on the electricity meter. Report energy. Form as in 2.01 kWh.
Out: 90356 kWh
